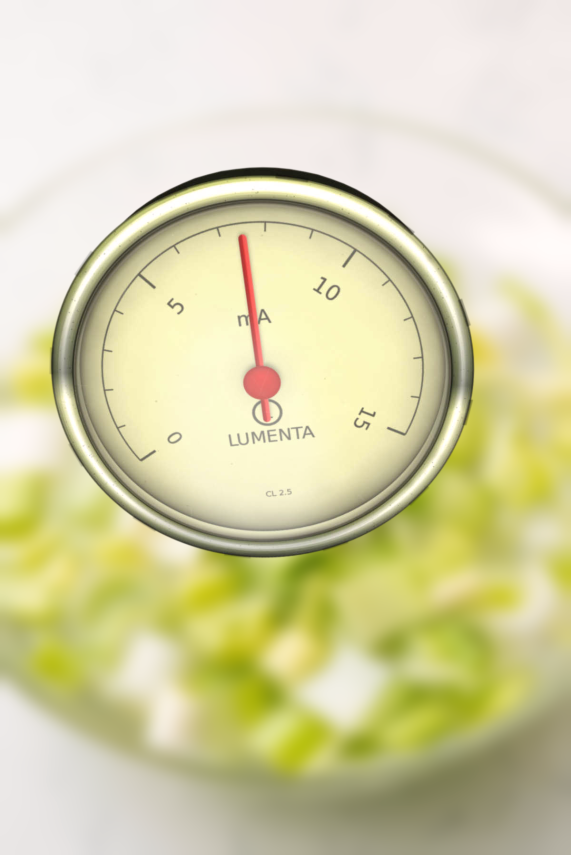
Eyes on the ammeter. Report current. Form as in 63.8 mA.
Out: 7.5 mA
